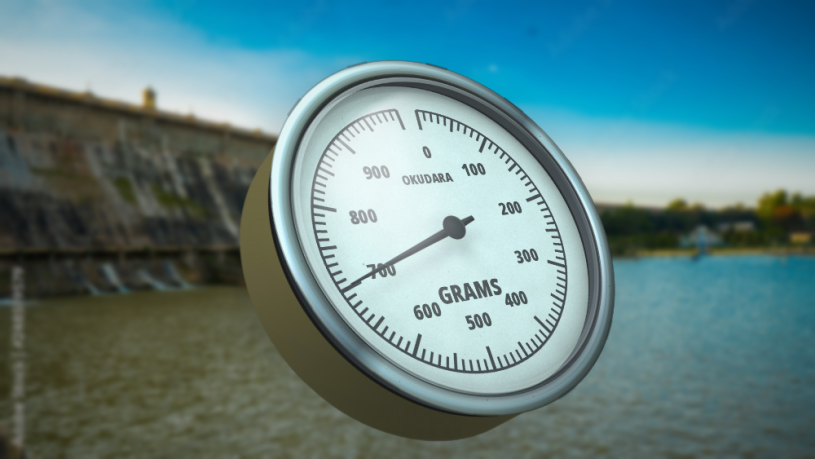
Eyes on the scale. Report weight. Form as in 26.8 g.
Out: 700 g
